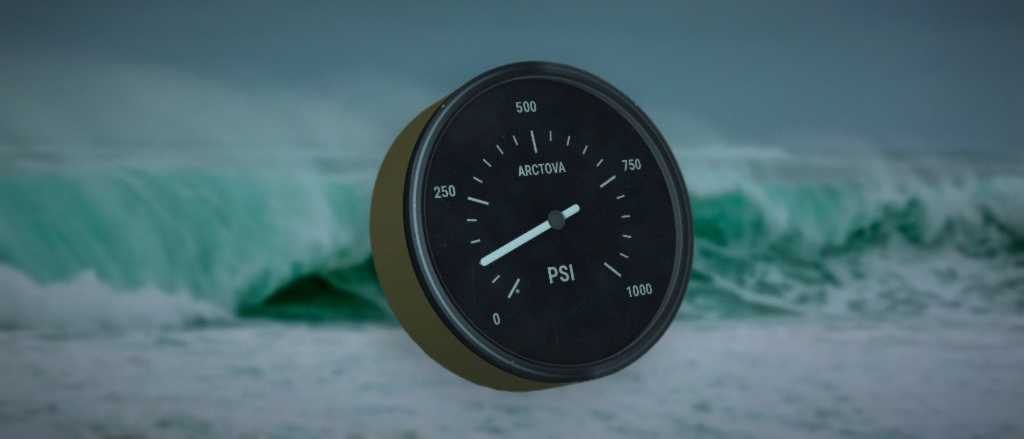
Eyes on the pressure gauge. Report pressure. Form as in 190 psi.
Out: 100 psi
